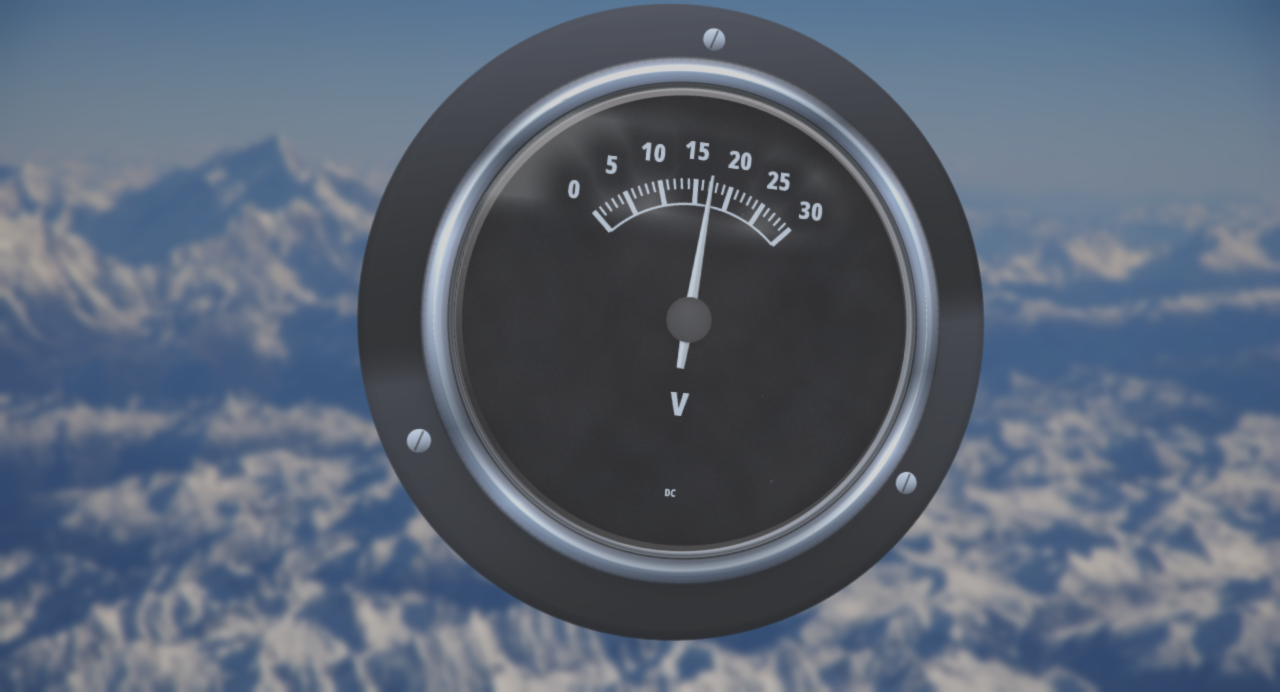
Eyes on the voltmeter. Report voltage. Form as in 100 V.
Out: 17 V
